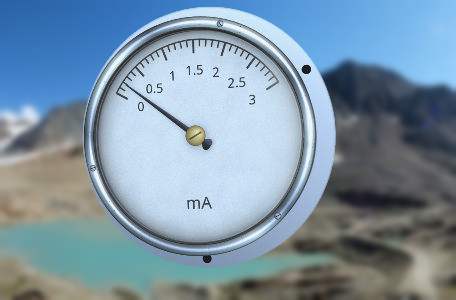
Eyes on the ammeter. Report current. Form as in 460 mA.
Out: 0.2 mA
